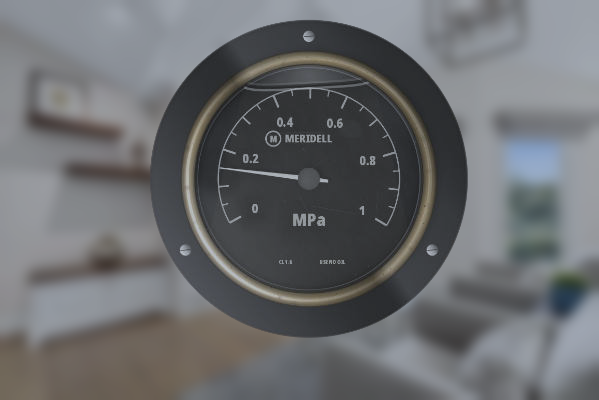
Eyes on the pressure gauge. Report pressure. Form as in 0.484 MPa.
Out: 0.15 MPa
